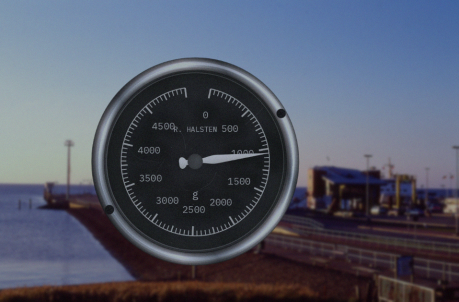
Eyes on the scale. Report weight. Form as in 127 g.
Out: 1050 g
